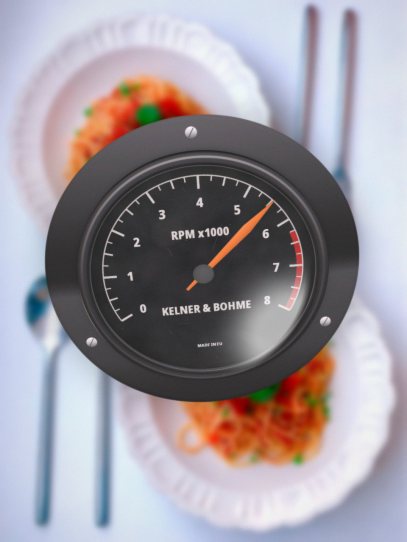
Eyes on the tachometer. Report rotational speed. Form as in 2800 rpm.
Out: 5500 rpm
